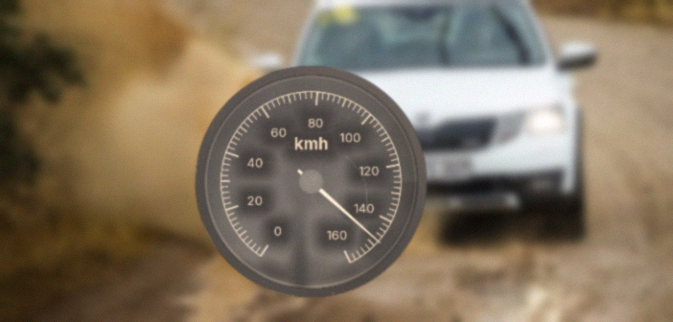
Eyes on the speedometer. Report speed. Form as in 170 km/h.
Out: 148 km/h
